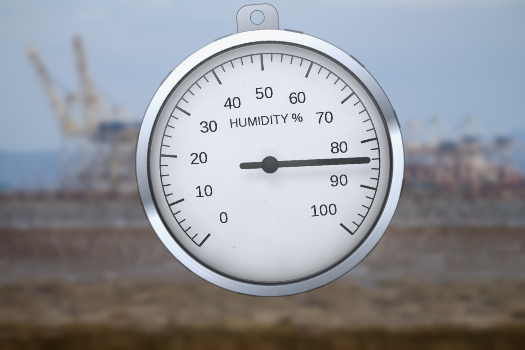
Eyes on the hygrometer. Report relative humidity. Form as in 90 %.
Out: 84 %
